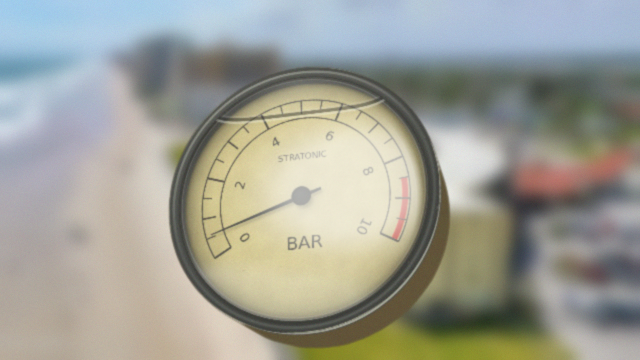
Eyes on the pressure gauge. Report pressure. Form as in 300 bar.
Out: 0.5 bar
